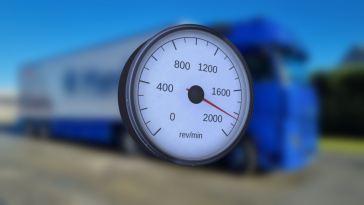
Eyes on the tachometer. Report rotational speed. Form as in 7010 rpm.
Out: 1850 rpm
